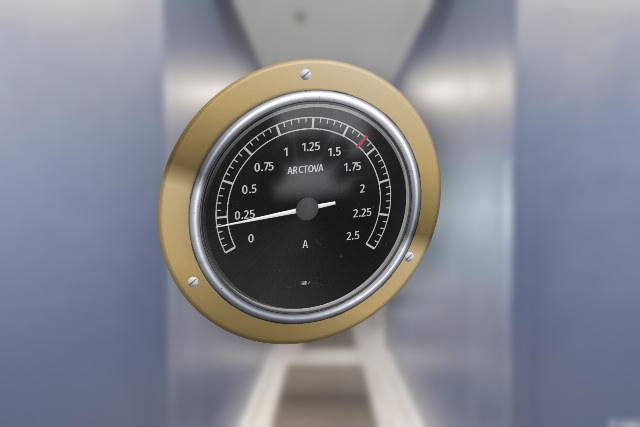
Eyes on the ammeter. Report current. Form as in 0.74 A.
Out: 0.2 A
